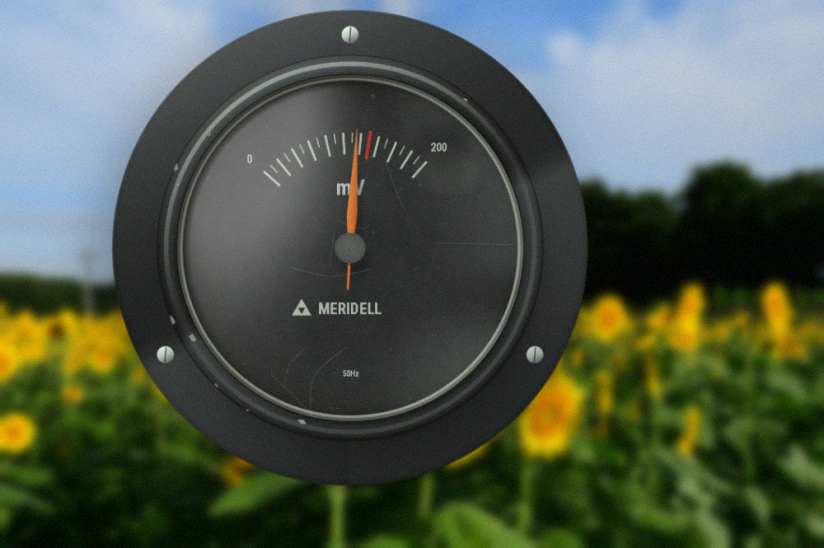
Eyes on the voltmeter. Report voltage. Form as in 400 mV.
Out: 115 mV
